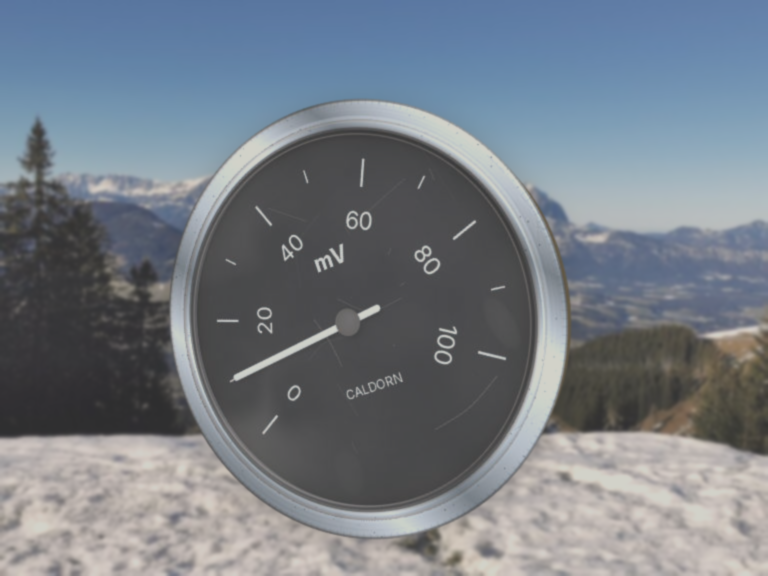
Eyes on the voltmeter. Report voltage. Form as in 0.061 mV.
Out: 10 mV
